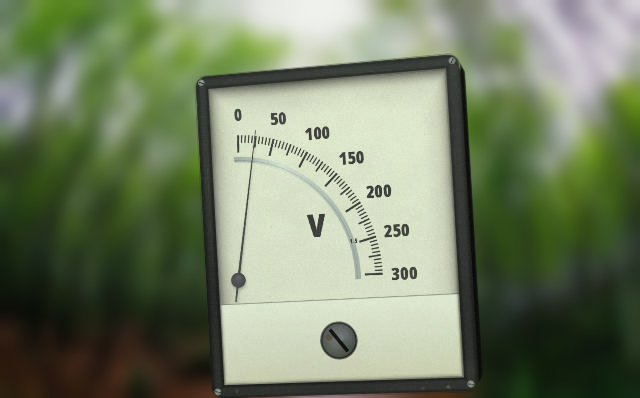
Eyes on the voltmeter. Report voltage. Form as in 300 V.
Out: 25 V
